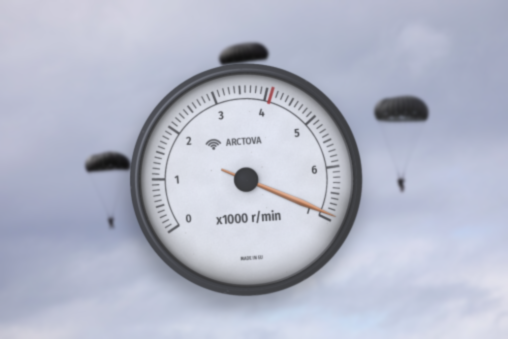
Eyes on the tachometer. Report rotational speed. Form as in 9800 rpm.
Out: 6900 rpm
